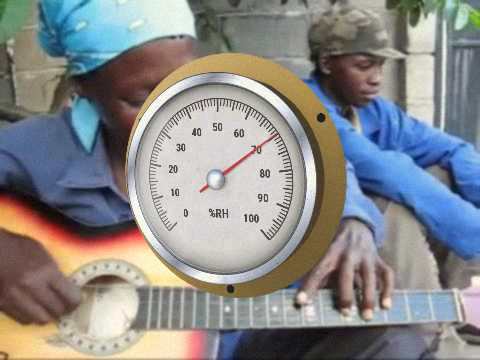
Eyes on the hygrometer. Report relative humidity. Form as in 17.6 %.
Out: 70 %
